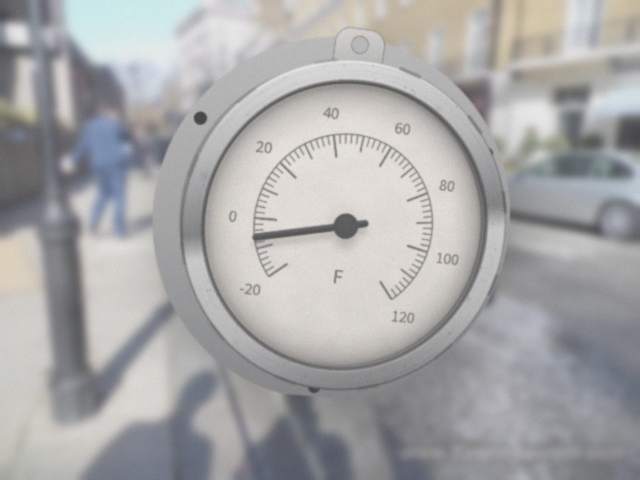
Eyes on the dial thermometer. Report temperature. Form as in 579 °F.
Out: -6 °F
